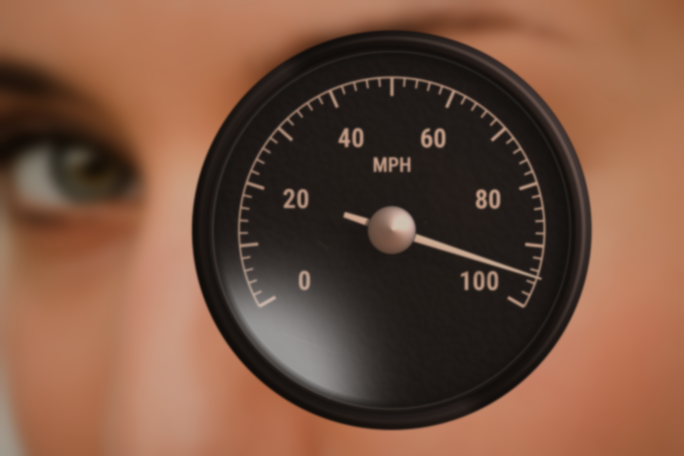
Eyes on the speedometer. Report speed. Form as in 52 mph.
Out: 95 mph
